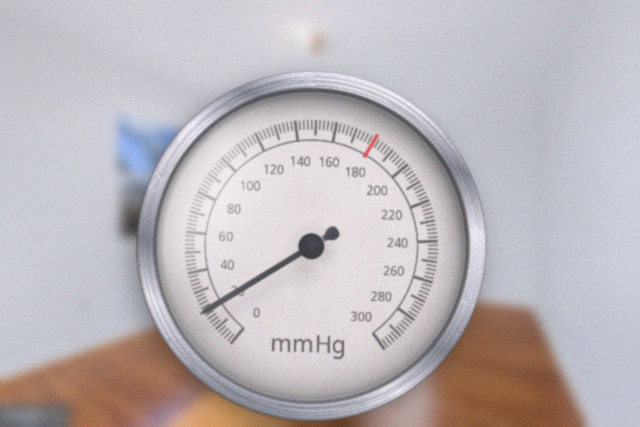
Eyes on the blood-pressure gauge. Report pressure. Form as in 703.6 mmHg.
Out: 20 mmHg
